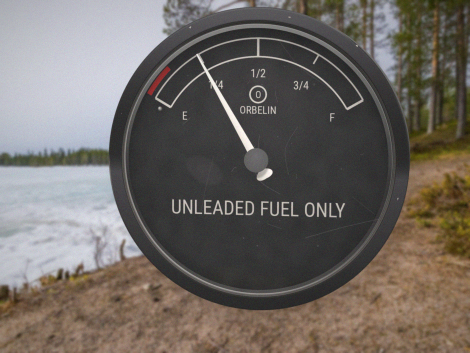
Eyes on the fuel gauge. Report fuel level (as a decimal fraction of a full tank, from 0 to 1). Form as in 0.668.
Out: 0.25
